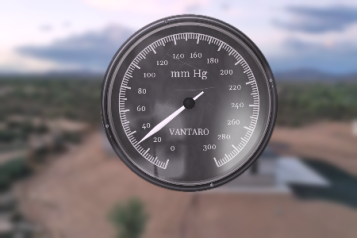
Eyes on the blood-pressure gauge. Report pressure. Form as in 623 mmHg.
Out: 30 mmHg
